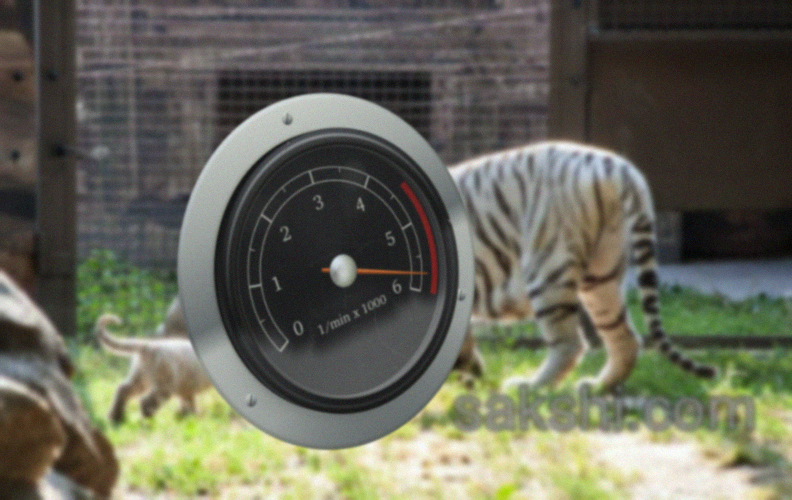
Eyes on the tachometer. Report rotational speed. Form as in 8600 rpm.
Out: 5750 rpm
